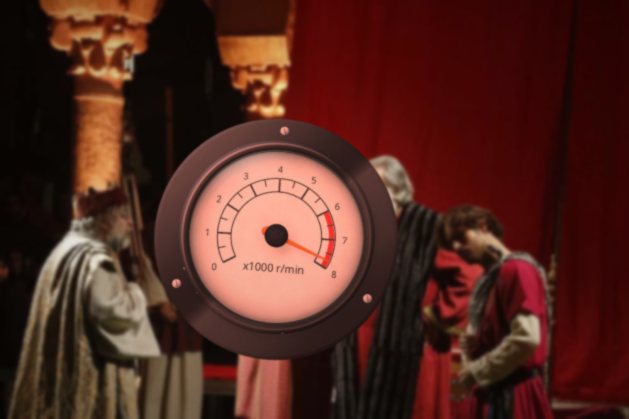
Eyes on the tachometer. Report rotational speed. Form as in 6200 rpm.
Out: 7750 rpm
